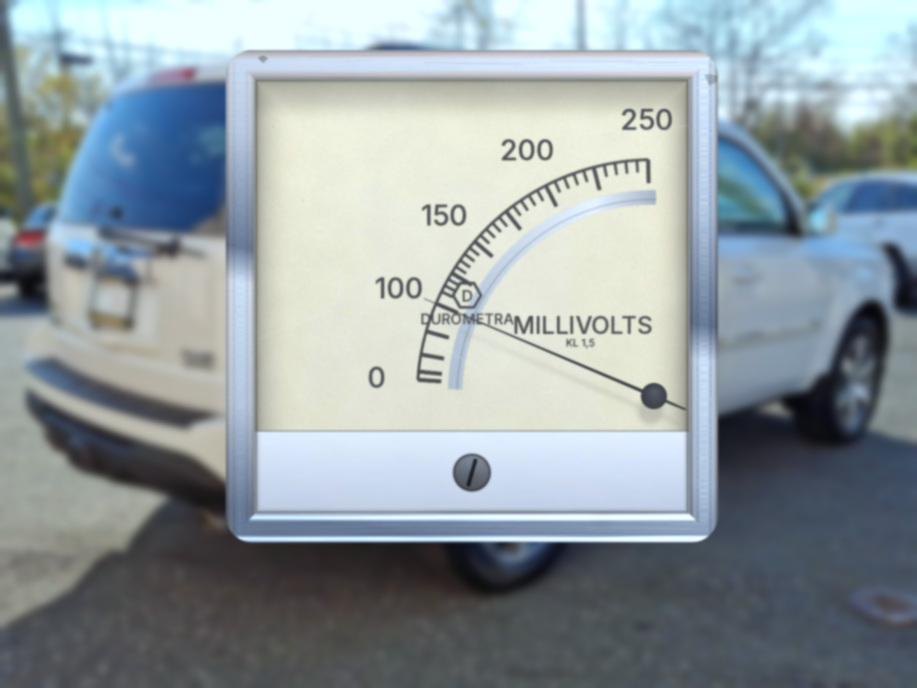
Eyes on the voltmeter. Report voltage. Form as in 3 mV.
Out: 100 mV
